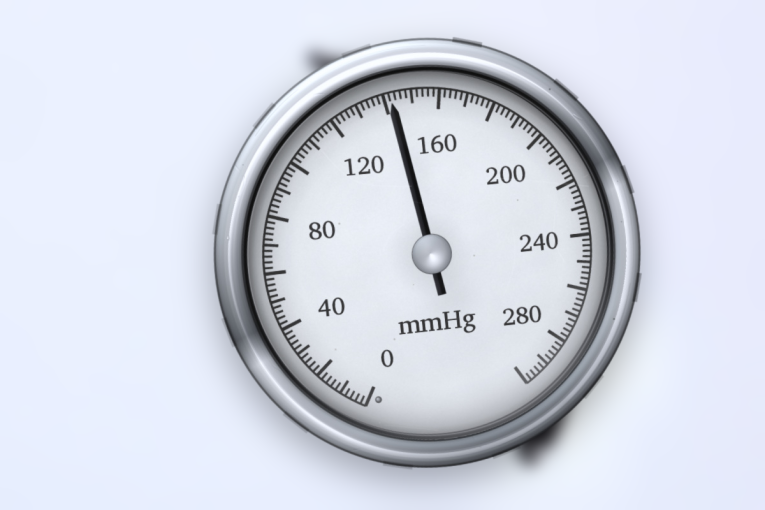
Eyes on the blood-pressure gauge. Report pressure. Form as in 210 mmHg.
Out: 142 mmHg
